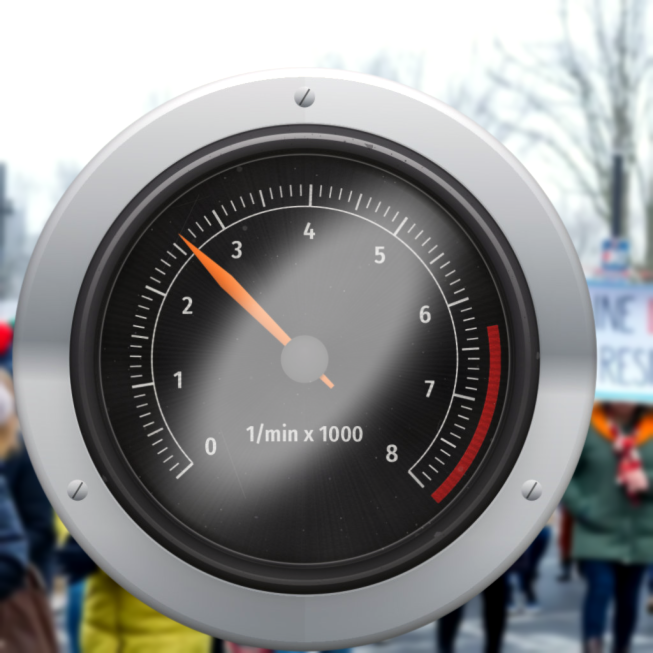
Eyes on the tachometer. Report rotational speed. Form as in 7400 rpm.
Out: 2600 rpm
